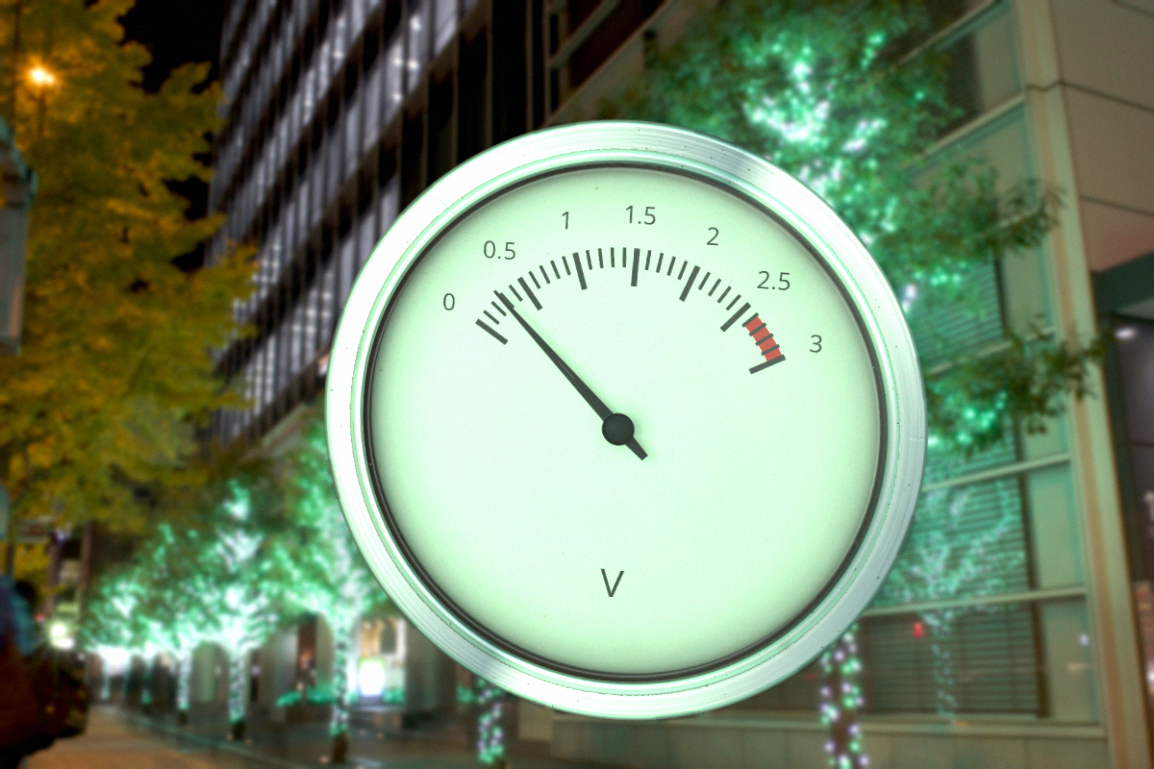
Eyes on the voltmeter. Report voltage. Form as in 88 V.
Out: 0.3 V
